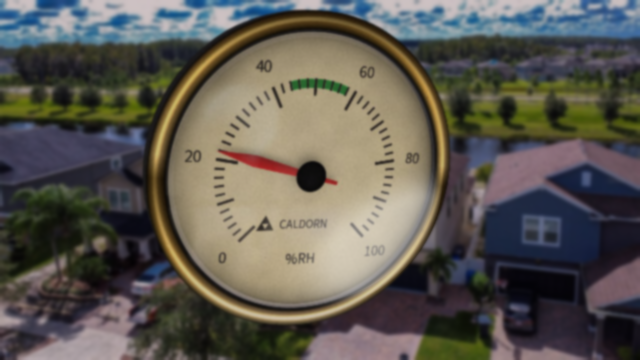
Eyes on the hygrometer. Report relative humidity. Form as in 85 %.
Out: 22 %
